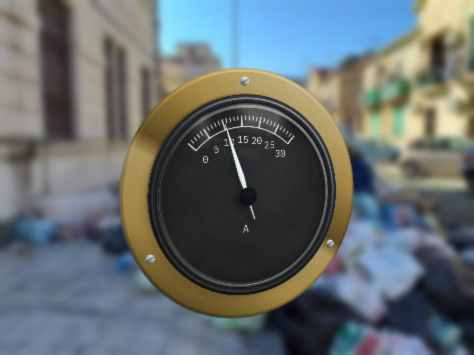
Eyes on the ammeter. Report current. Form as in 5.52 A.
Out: 10 A
